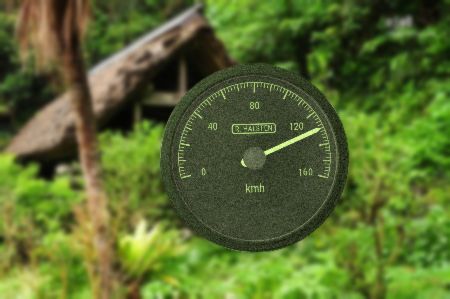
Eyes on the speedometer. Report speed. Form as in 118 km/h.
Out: 130 km/h
